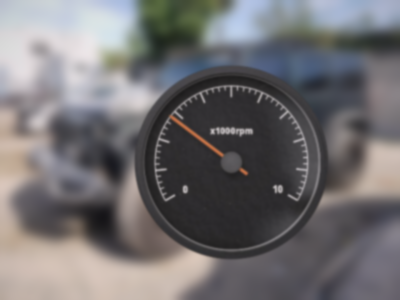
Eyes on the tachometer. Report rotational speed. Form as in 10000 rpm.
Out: 2800 rpm
